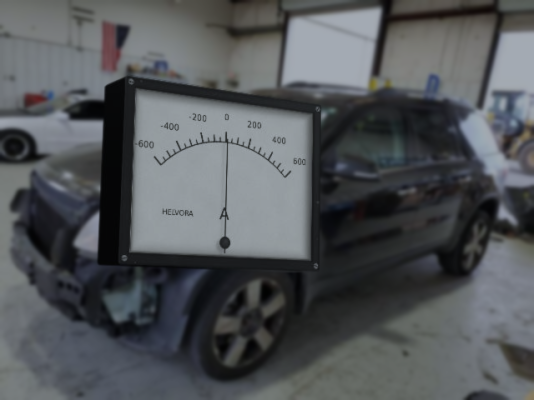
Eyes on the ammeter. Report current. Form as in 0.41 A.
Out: 0 A
